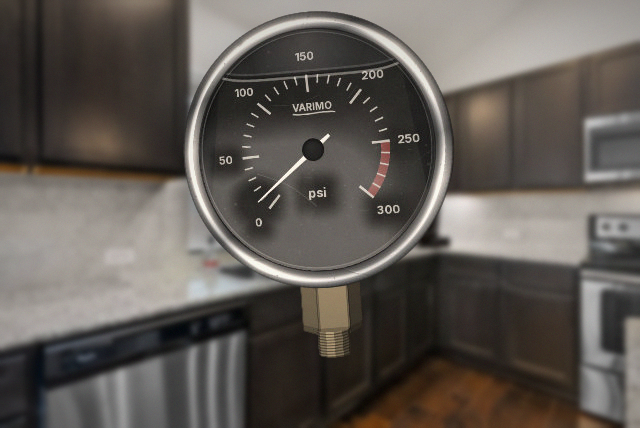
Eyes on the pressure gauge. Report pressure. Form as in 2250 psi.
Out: 10 psi
